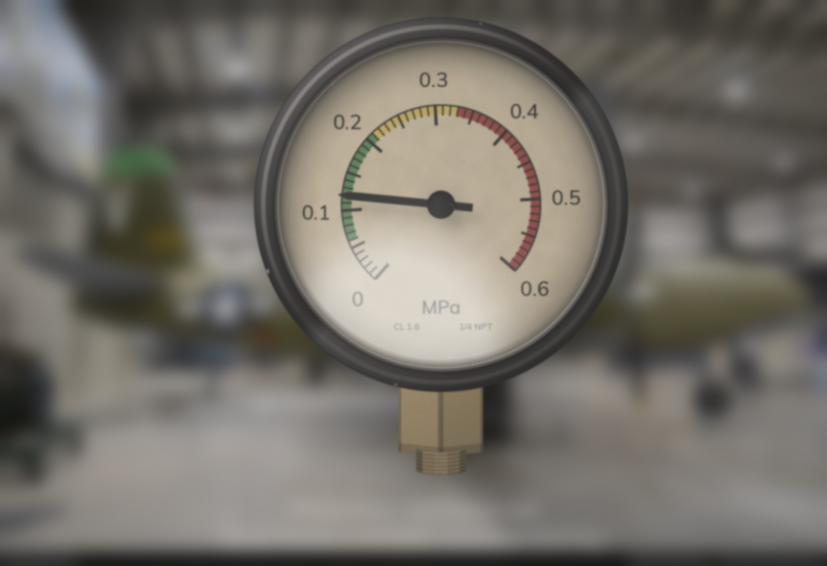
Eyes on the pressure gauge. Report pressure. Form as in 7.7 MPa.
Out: 0.12 MPa
